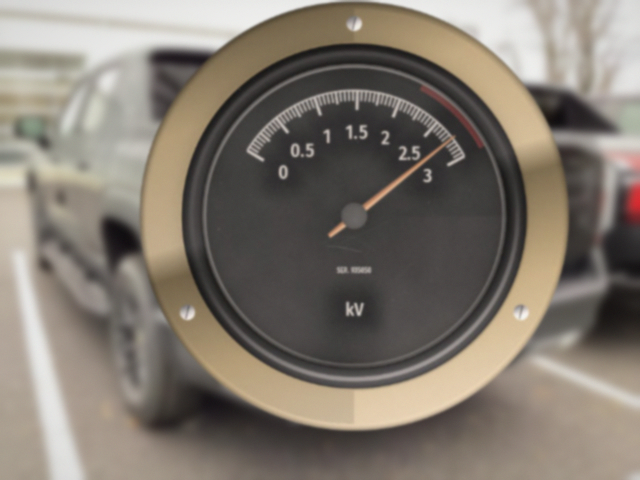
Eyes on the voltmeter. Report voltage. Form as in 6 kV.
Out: 2.75 kV
